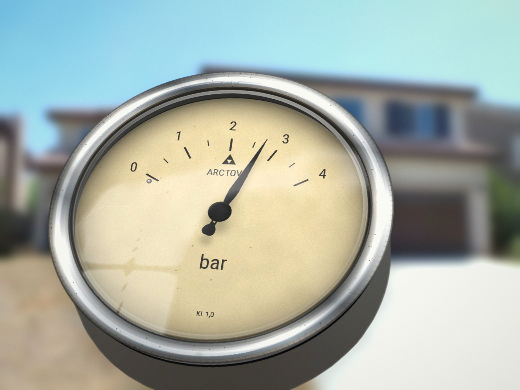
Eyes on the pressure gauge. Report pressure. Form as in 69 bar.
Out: 2.75 bar
